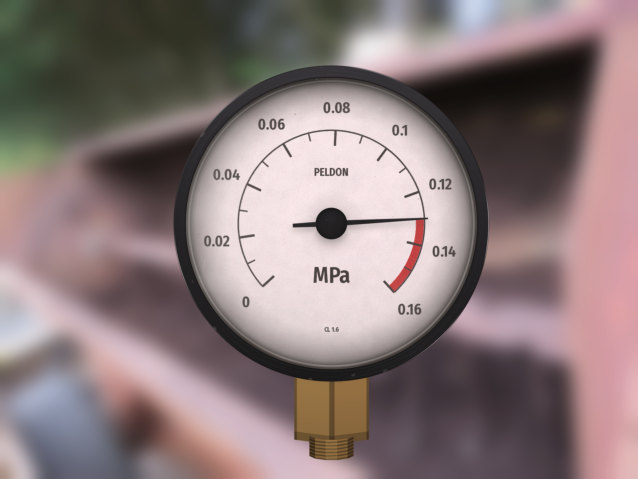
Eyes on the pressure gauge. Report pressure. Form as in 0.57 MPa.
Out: 0.13 MPa
